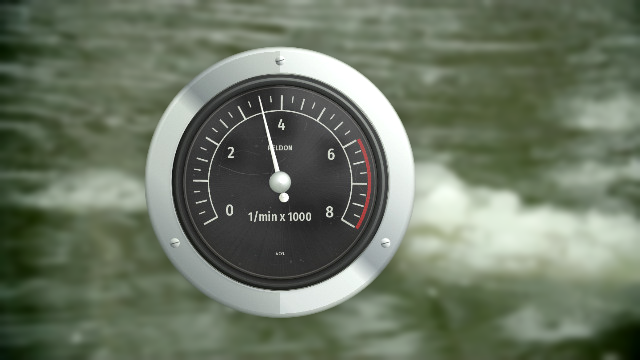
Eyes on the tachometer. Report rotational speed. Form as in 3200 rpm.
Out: 3500 rpm
